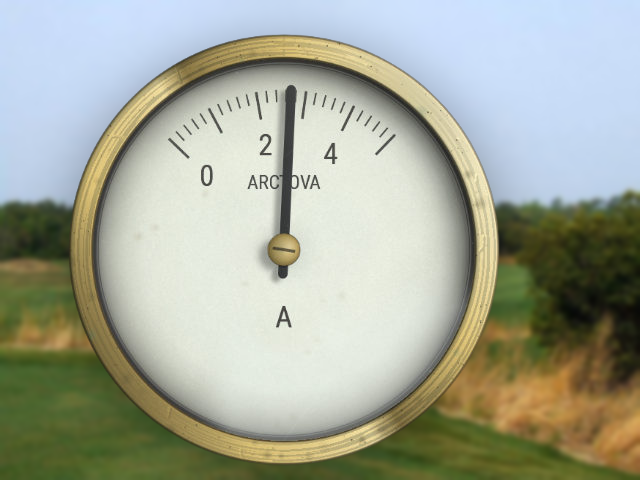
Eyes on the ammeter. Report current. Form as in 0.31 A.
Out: 2.7 A
